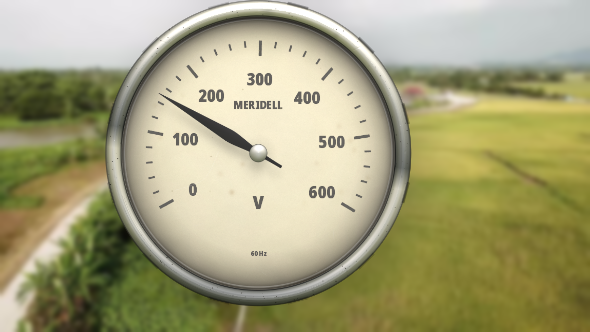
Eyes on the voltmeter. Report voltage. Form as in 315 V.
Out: 150 V
